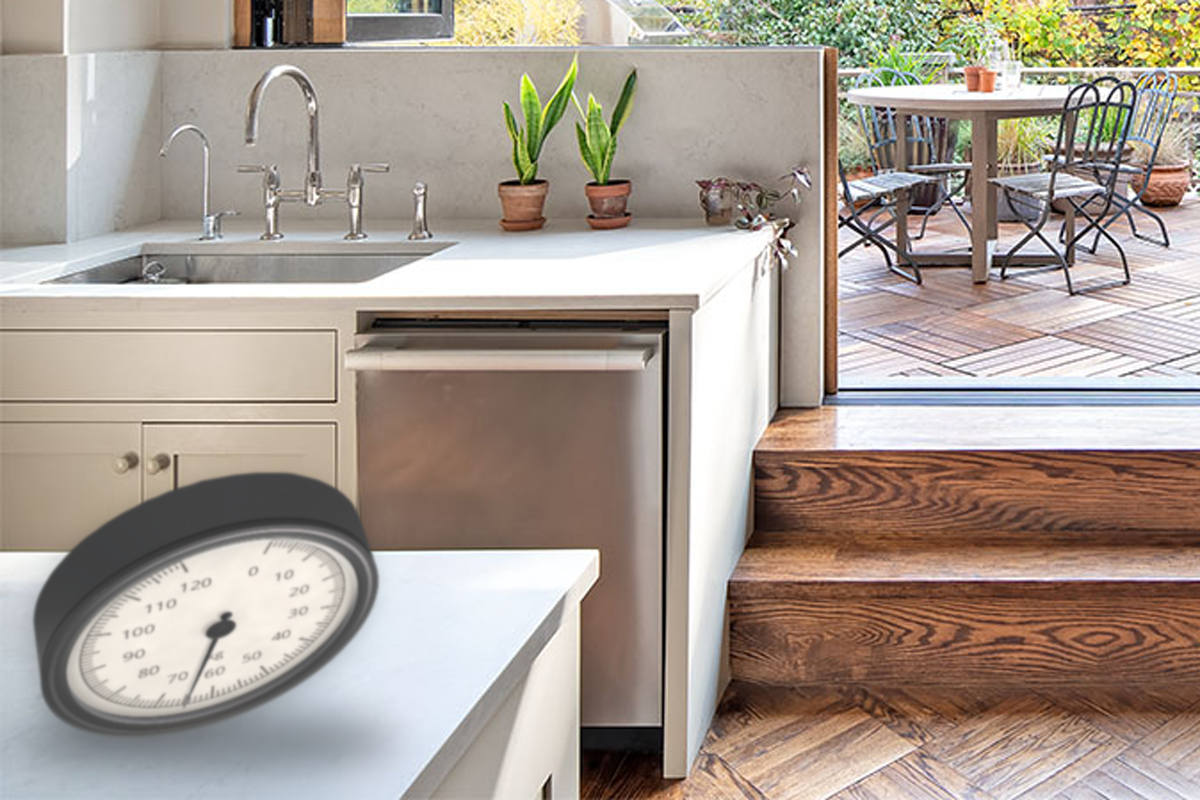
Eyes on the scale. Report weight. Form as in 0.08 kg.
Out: 65 kg
